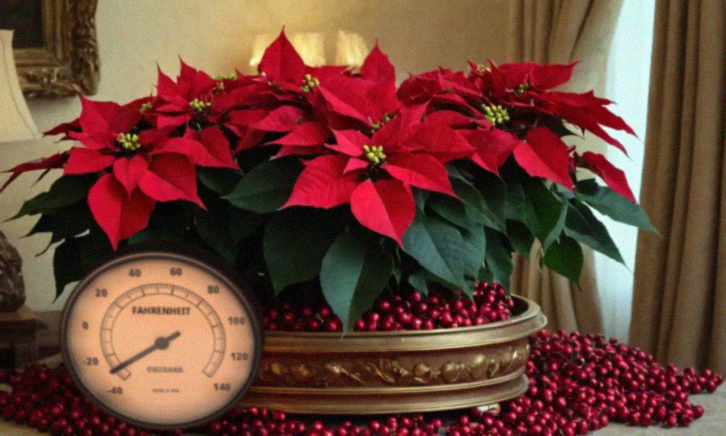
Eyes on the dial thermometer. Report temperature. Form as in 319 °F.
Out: -30 °F
